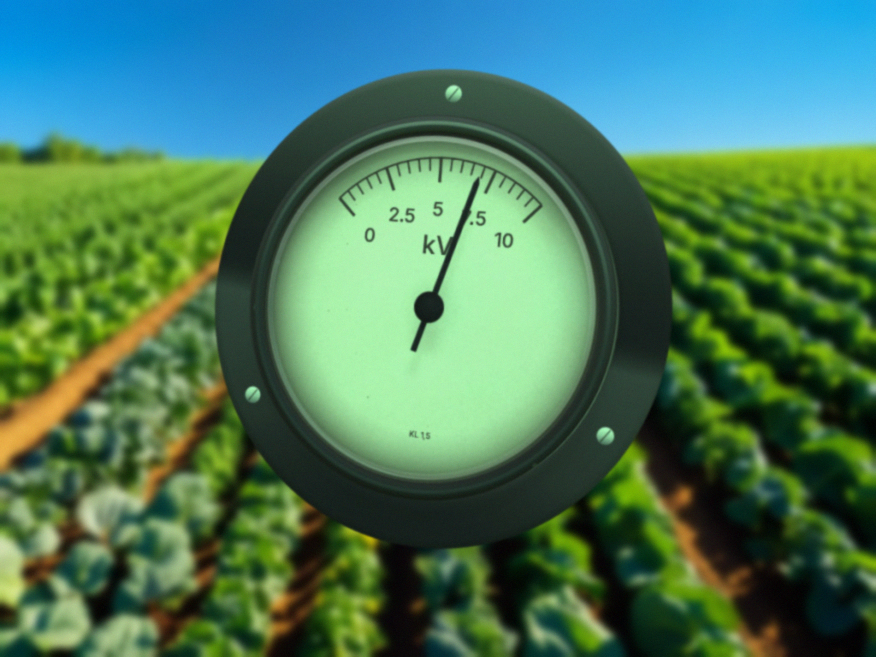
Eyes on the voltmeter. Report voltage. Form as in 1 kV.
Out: 7 kV
